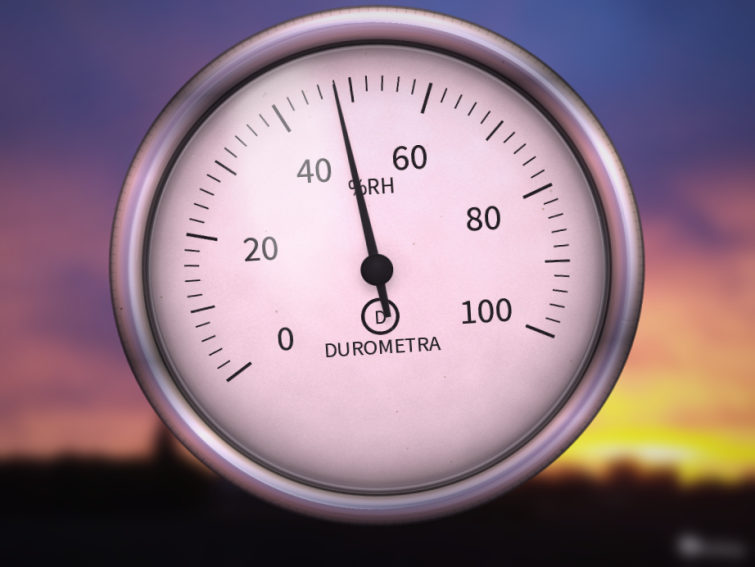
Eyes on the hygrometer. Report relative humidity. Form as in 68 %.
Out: 48 %
